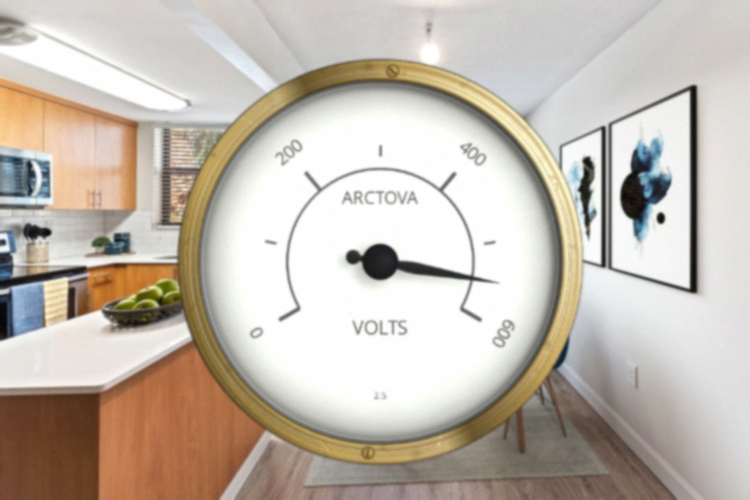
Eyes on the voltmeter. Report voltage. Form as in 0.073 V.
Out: 550 V
